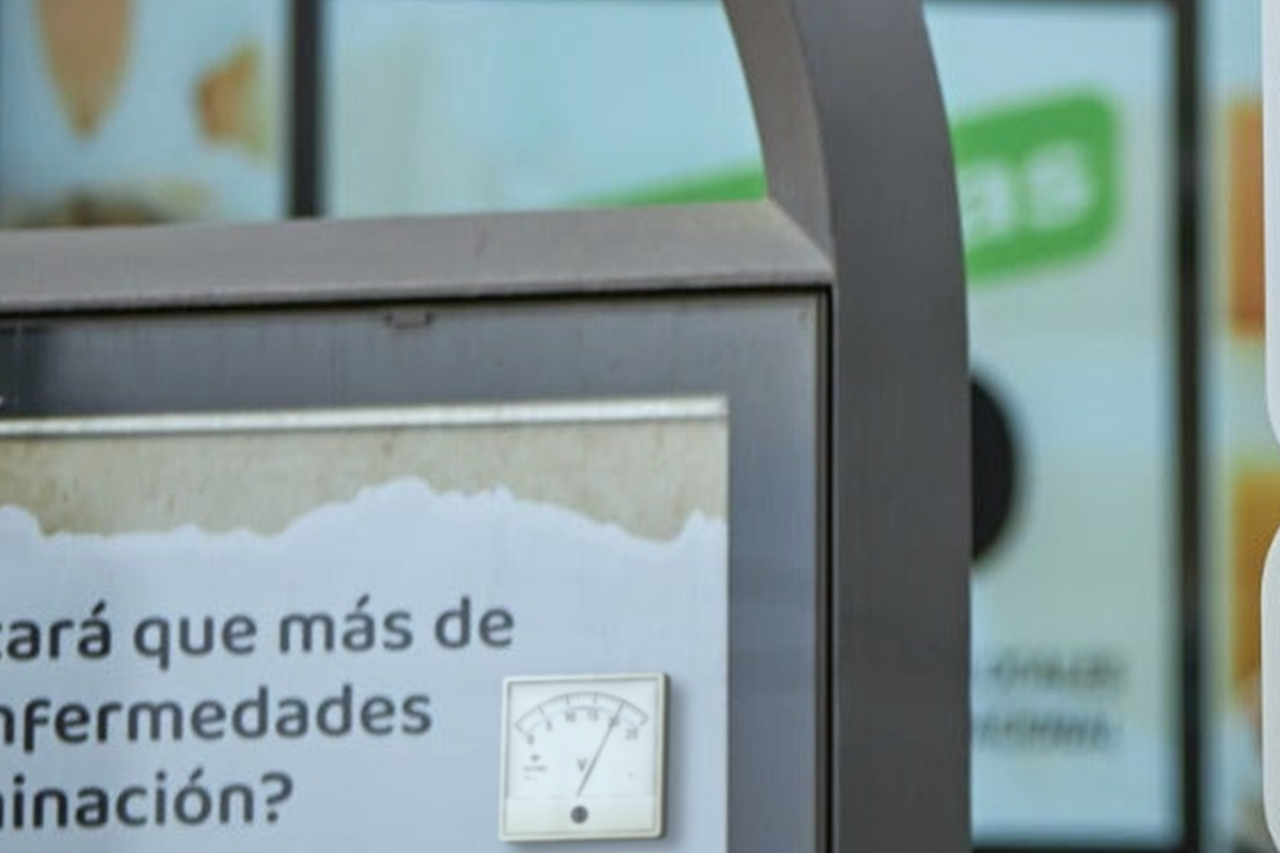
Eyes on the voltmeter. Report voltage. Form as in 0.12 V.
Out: 20 V
